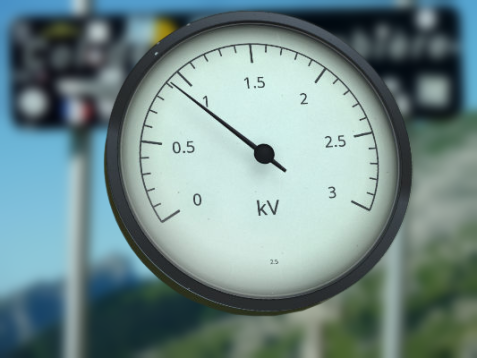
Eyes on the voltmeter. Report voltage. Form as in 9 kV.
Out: 0.9 kV
